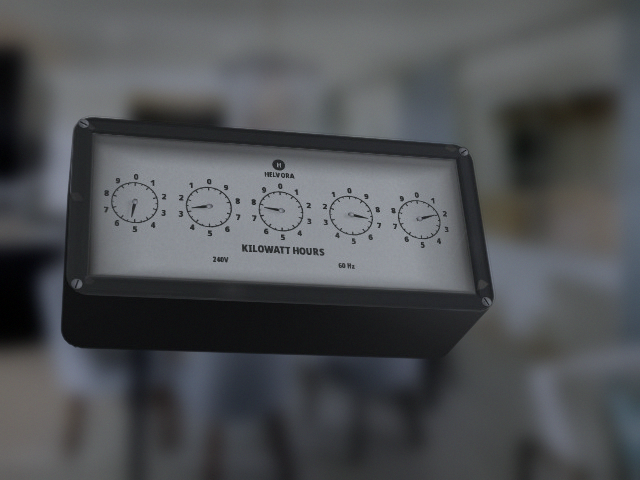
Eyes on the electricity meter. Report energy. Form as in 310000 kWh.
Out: 52772 kWh
